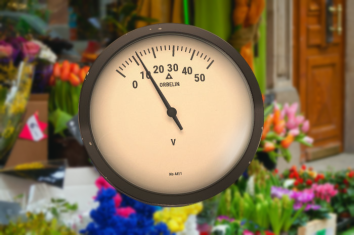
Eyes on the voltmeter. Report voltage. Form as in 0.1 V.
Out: 12 V
